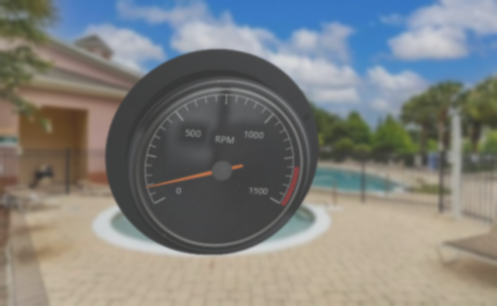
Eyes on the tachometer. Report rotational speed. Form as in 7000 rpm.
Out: 100 rpm
